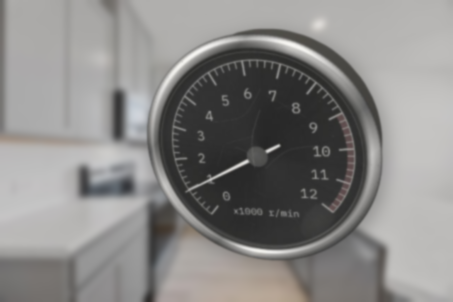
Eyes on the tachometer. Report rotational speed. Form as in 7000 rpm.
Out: 1000 rpm
